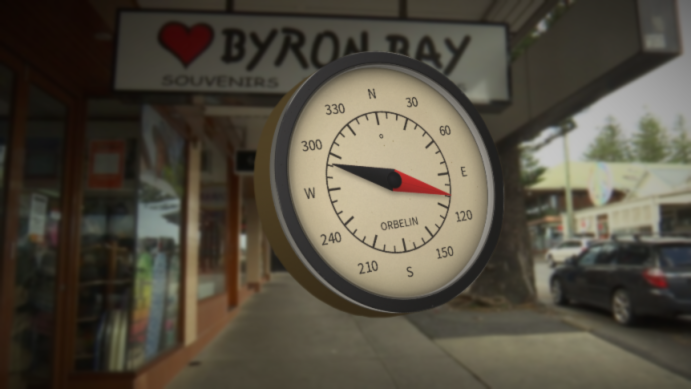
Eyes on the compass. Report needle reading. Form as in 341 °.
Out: 110 °
